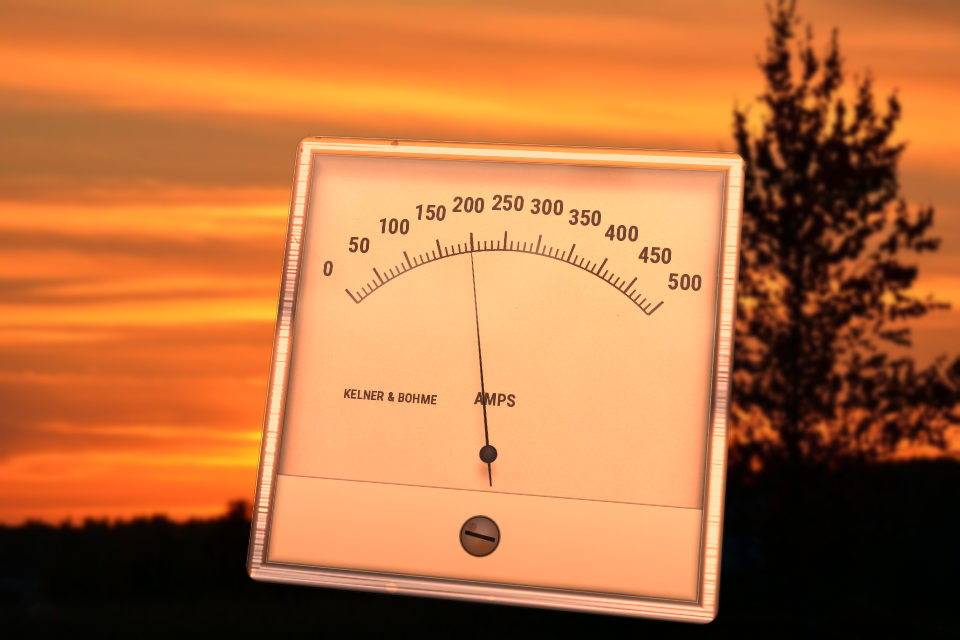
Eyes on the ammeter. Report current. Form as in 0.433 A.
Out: 200 A
